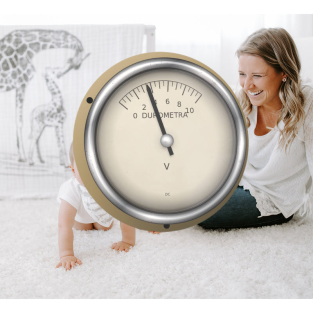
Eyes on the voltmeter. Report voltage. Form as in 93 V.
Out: 3.5 V
